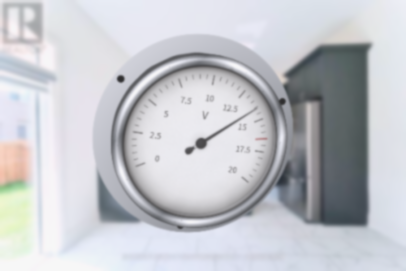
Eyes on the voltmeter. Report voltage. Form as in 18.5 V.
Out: 14 V
